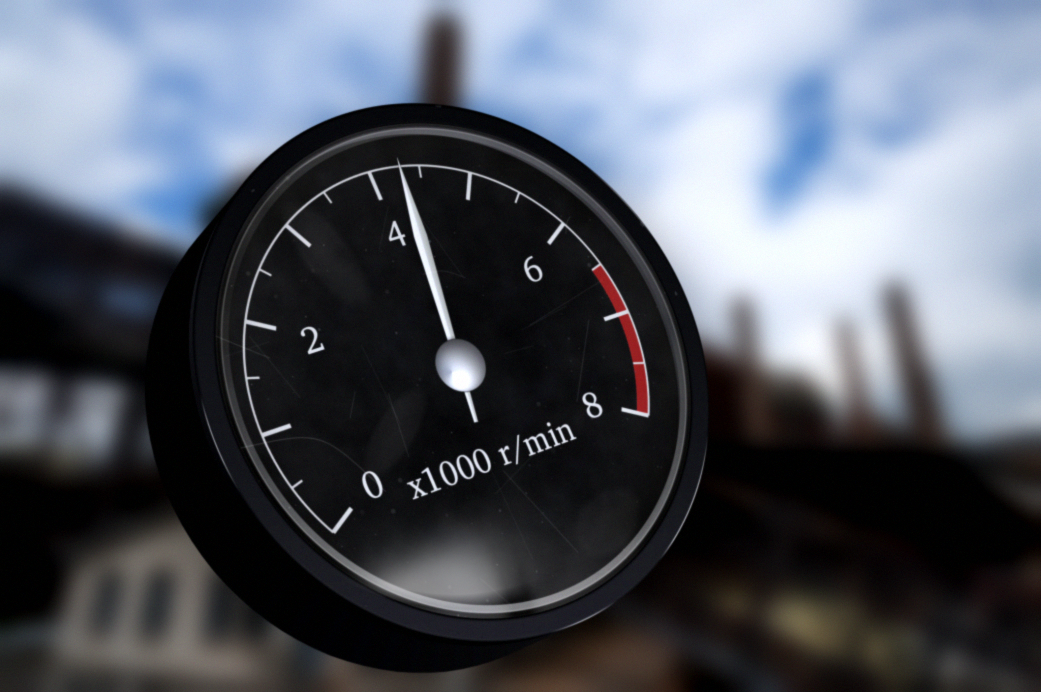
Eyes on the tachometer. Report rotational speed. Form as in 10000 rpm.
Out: 4250 rpm
